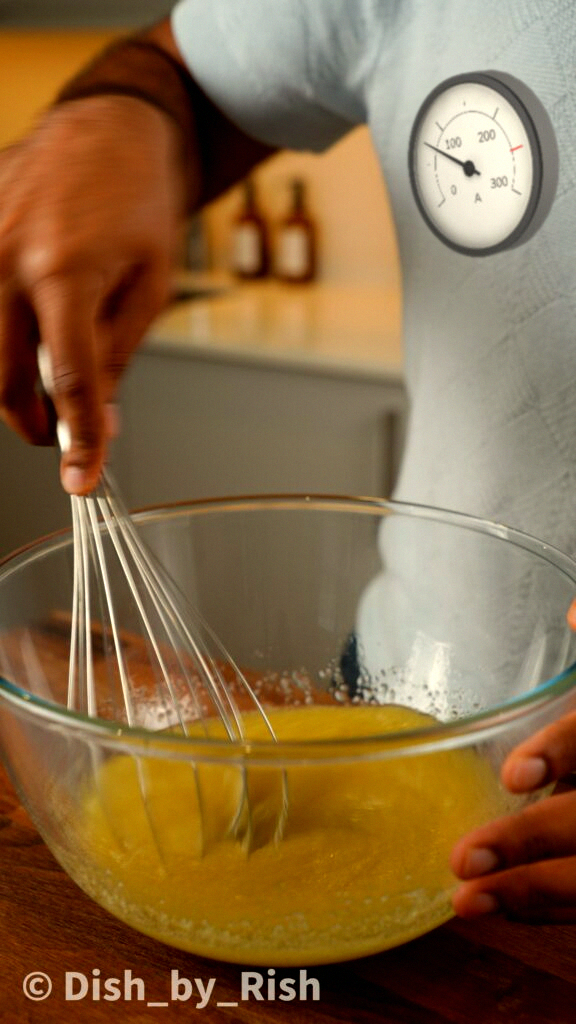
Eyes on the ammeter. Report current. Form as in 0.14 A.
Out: 75 A
